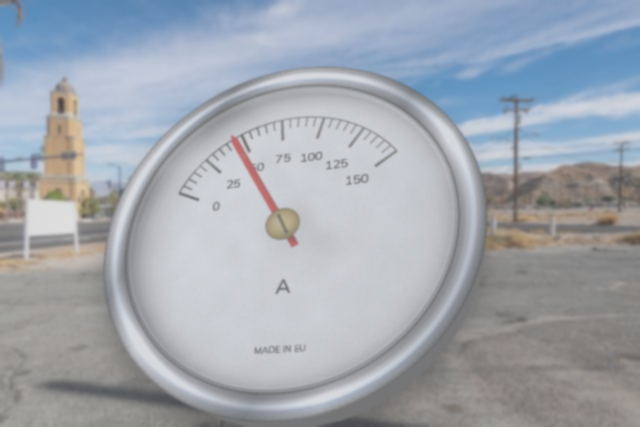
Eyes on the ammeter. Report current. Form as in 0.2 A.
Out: 45 A
